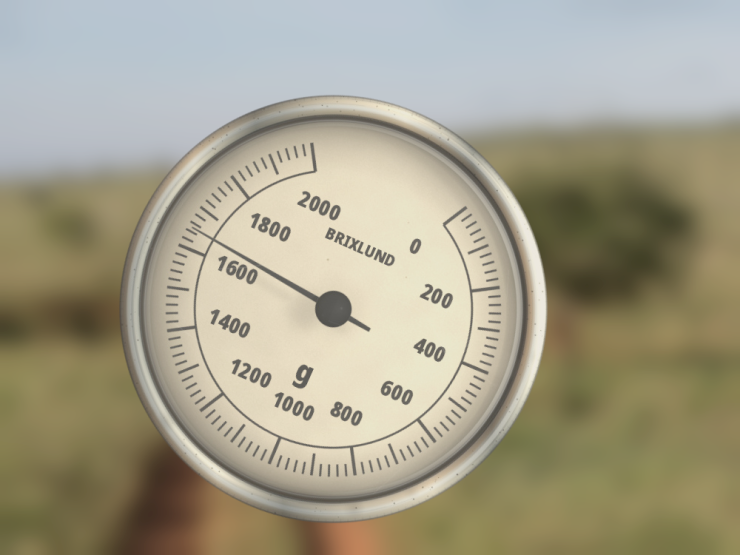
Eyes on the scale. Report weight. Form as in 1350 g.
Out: 1650 g
